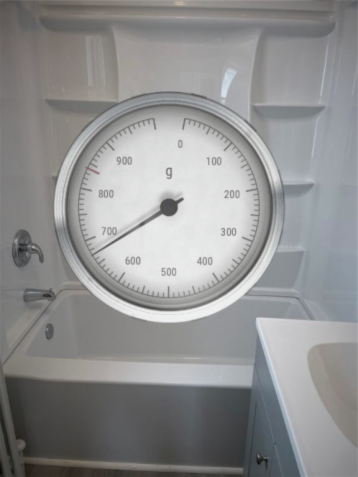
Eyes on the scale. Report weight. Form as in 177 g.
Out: 670 g
